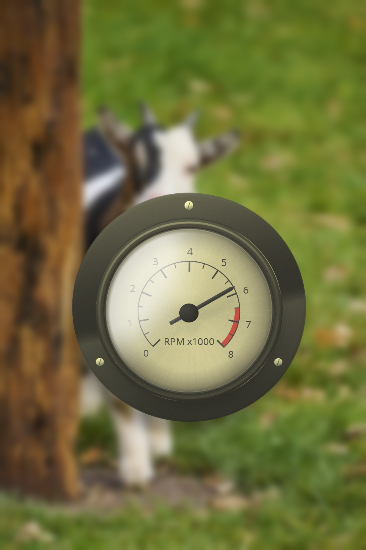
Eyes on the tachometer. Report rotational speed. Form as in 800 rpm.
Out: 5750 rpm
